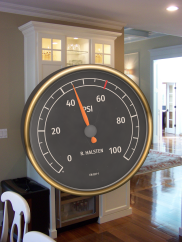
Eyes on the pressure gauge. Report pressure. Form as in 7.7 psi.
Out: 45 psi
